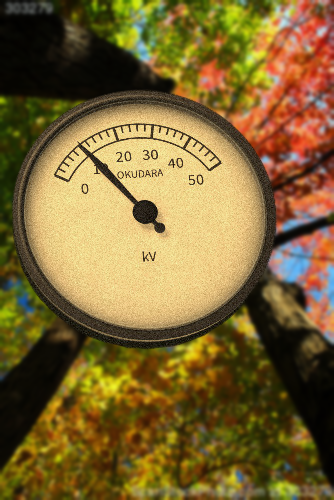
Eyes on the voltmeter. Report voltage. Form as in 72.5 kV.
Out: 10 kV
